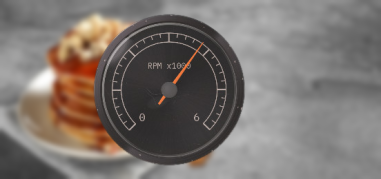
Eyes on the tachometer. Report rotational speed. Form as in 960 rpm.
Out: 3800 rpm
